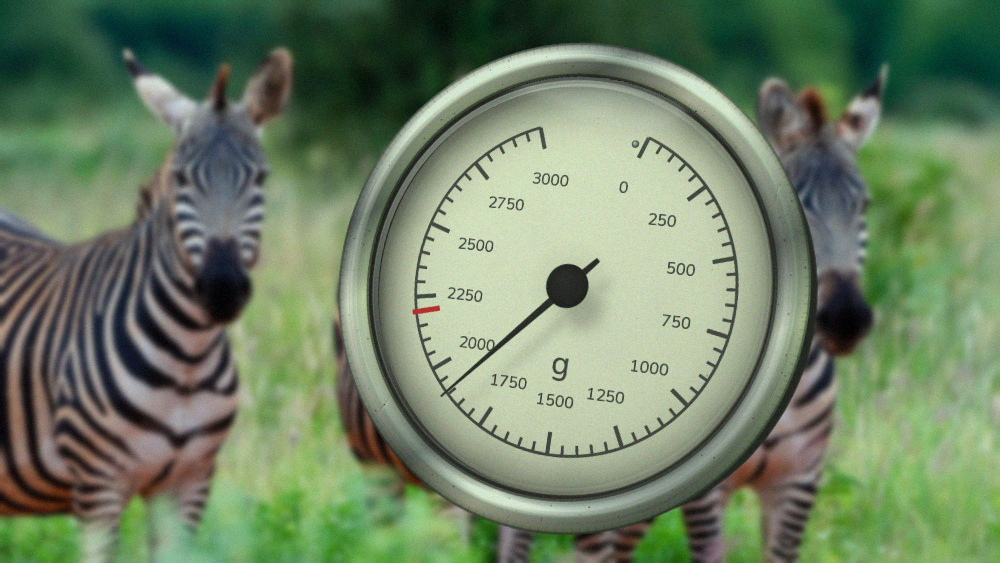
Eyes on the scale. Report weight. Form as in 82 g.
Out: 1900 g
